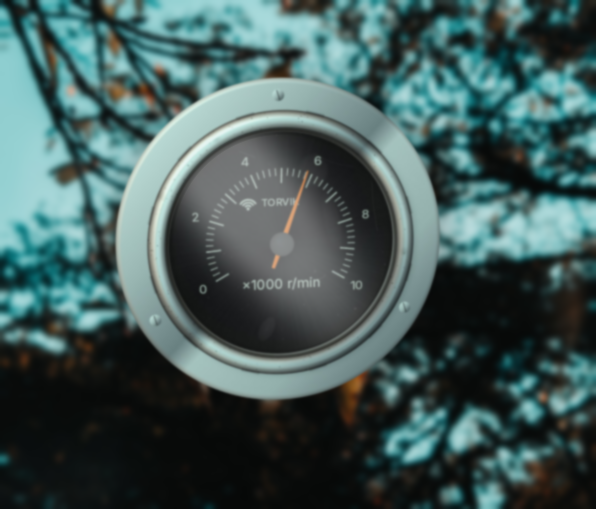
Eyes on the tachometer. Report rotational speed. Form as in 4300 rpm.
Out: 5800 rpm
